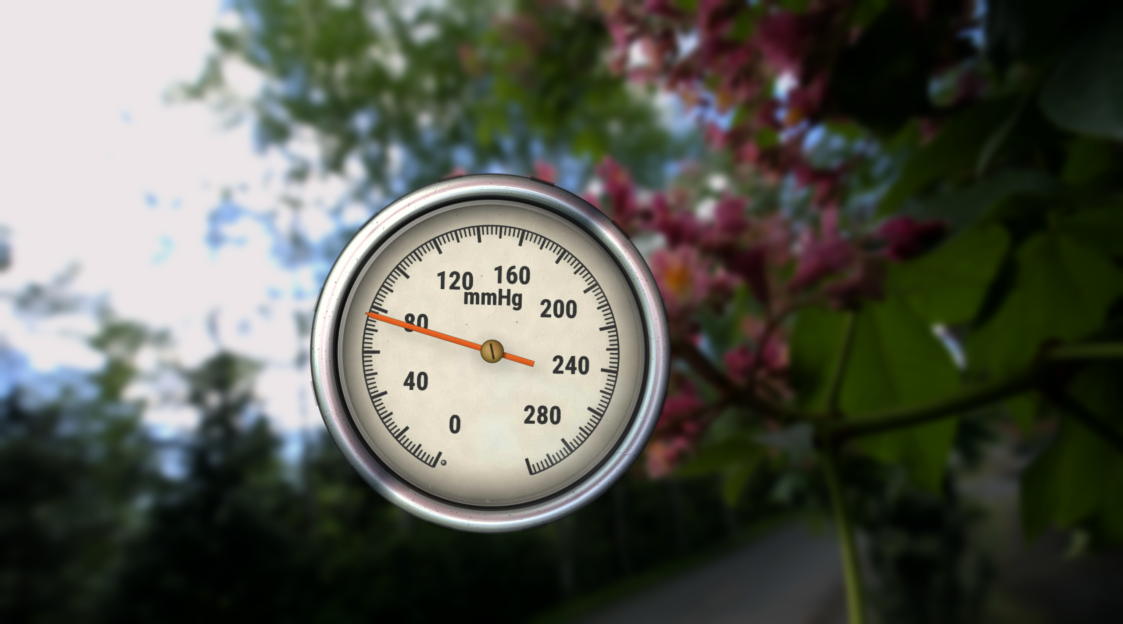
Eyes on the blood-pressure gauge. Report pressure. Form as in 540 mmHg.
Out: 76 mmHg
